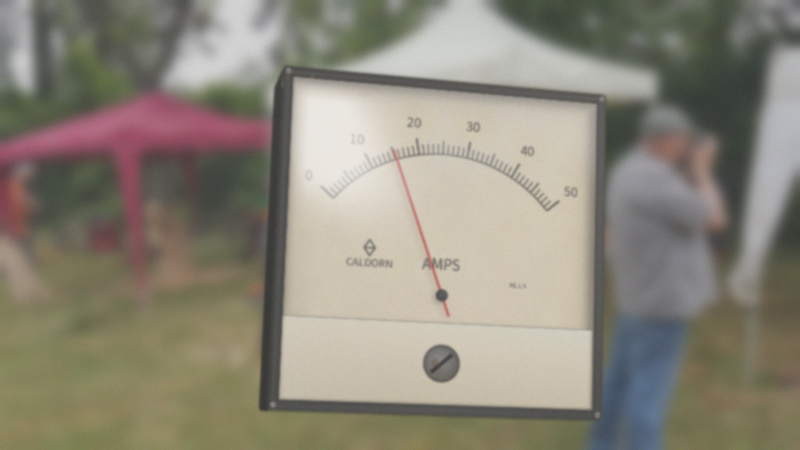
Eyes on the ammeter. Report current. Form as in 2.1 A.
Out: 15 A
